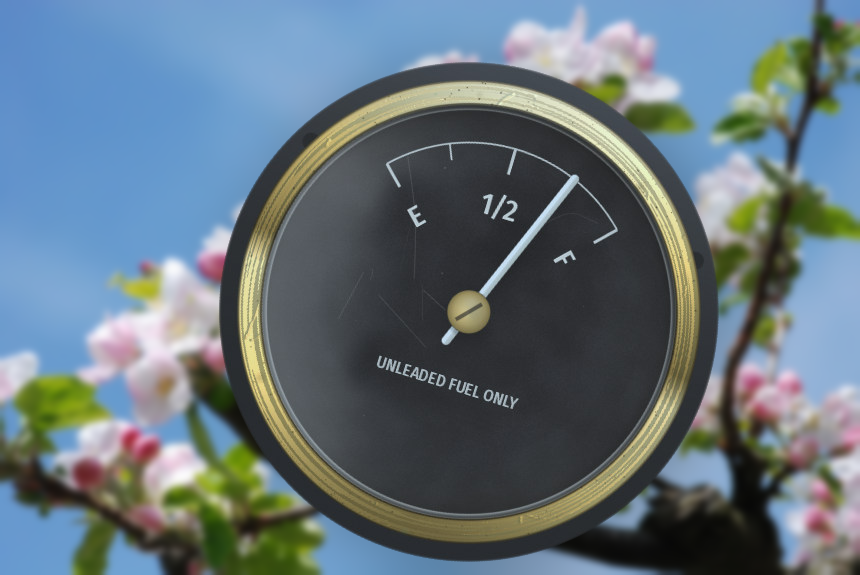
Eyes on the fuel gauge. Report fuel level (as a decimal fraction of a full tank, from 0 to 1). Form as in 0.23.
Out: 0.75
